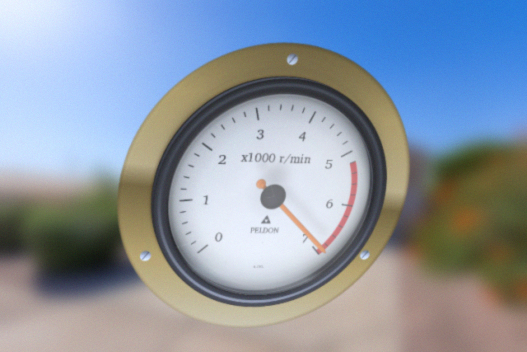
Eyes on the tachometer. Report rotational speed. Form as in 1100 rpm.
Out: 6900 rpm
